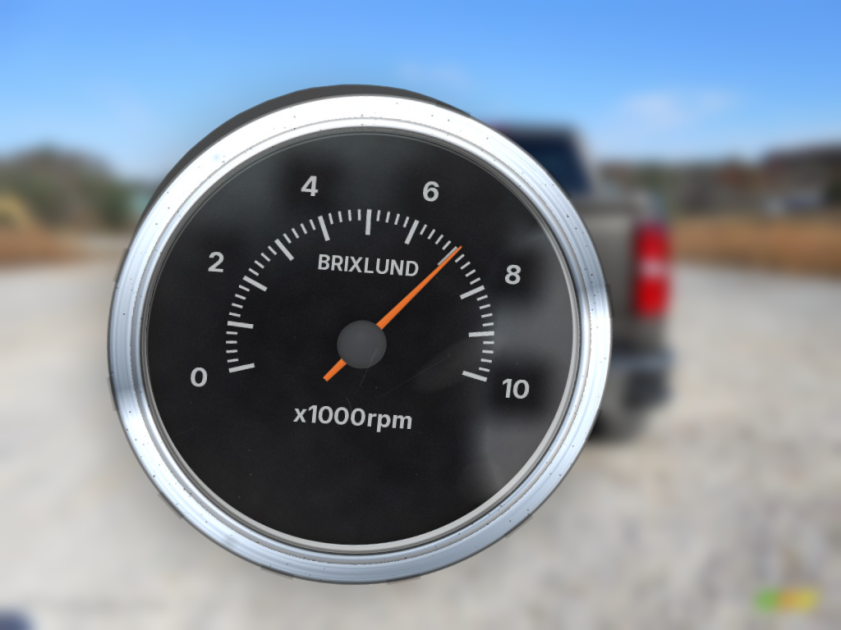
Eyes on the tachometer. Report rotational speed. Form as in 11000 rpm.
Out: 7000 rpm
